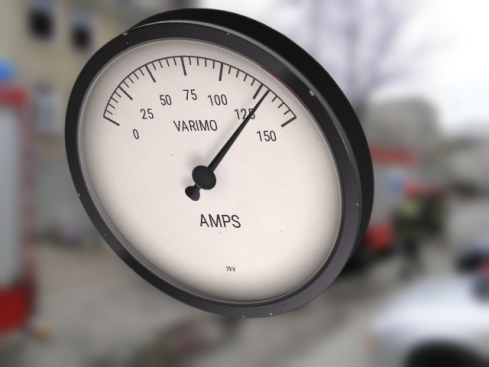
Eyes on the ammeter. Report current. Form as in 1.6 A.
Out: 130 A
